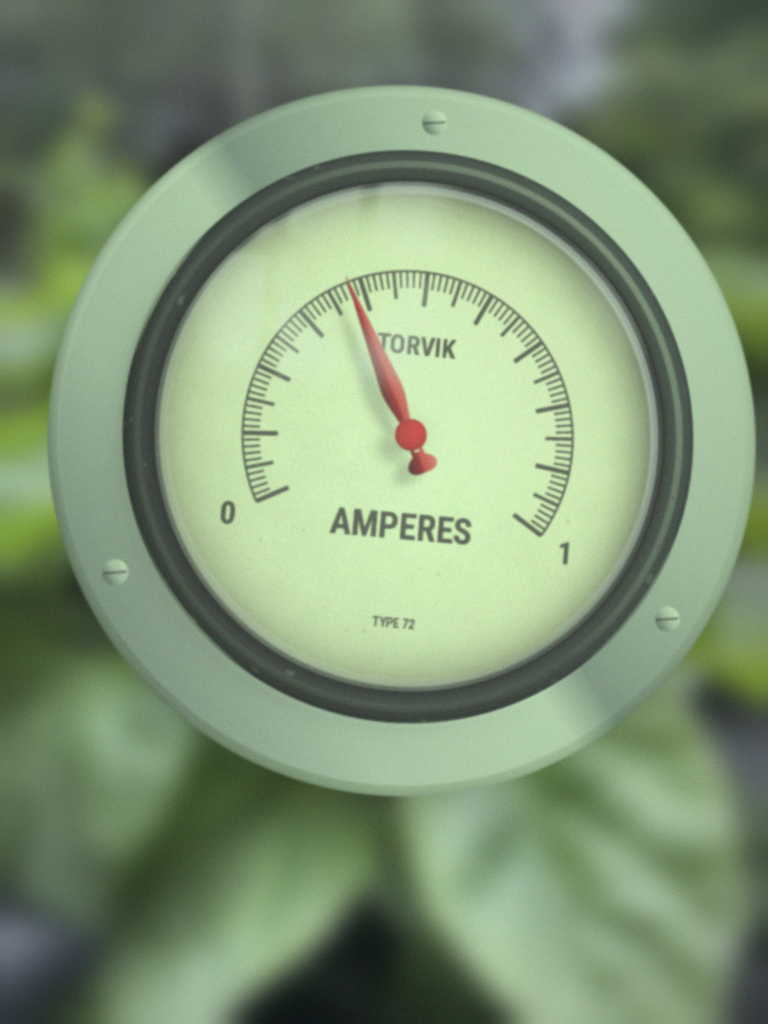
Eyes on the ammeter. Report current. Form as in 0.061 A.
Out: 0.38 A
